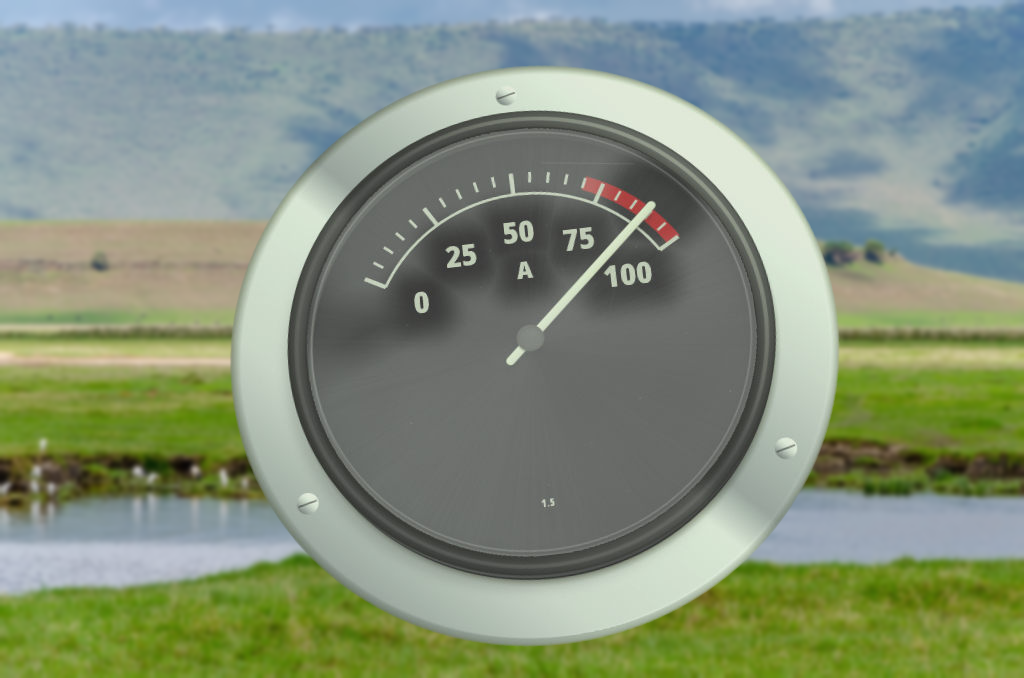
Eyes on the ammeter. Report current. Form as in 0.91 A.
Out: 90 A
